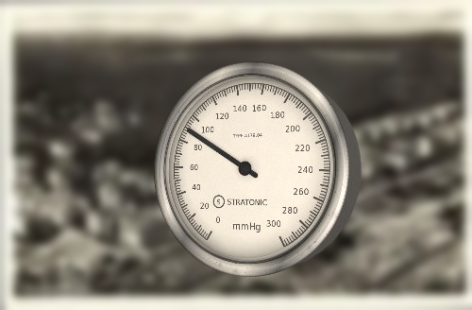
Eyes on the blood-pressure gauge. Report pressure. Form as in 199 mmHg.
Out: 90 mmHg
